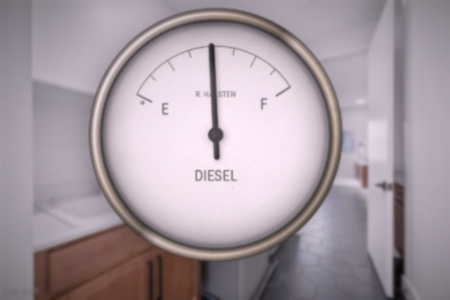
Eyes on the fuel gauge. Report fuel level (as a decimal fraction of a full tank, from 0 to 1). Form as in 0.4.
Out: 0.5
